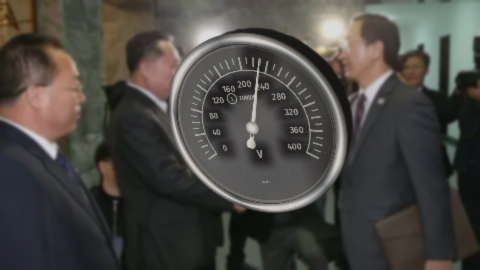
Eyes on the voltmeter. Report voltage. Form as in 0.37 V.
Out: 230 V
